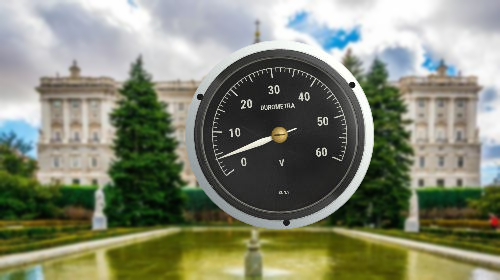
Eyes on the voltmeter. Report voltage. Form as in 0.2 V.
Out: 4 V
